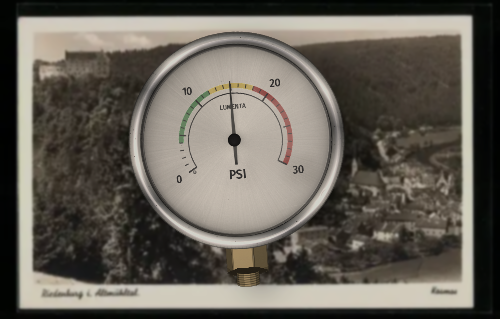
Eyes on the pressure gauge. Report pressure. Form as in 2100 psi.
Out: 15 psi
